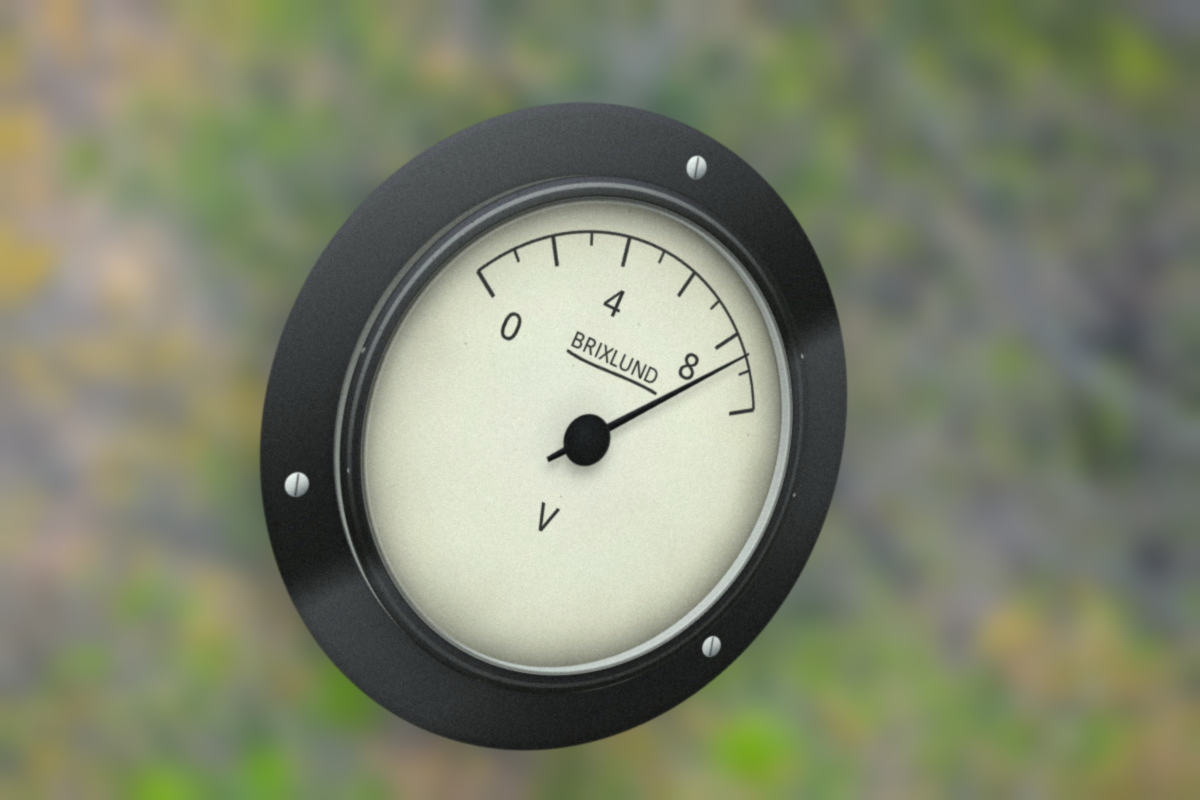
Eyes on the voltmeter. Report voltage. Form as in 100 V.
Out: 8.5 V
